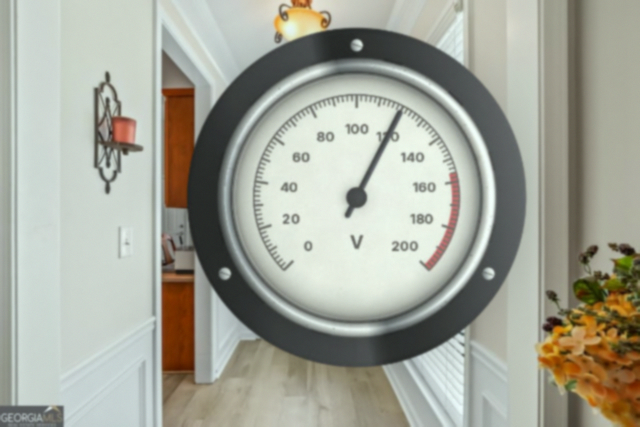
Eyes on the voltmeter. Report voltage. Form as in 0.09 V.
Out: 120 V
